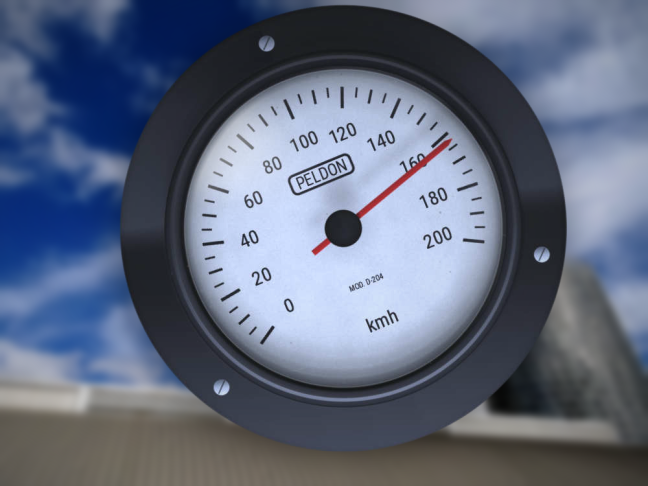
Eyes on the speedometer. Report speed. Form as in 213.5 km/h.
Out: 162.5 km/h
